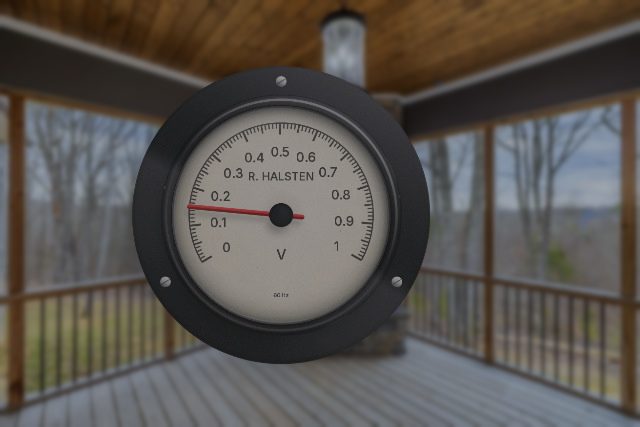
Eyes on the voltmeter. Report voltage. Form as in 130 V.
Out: 0.15 V
